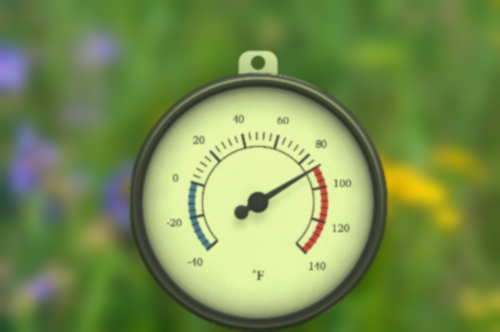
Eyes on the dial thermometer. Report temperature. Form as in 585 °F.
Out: 88 °F
